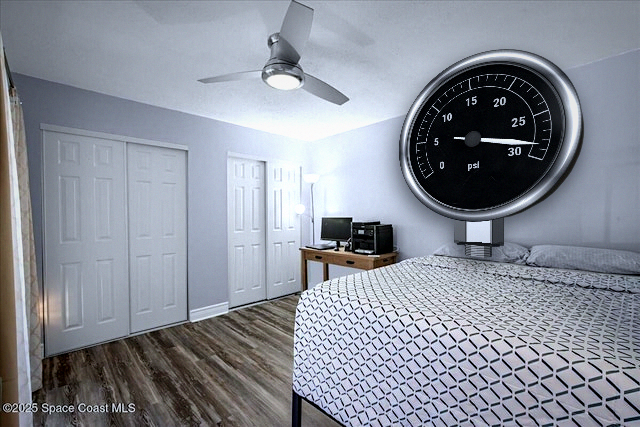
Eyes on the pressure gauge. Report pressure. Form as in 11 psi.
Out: 28.5 psi
